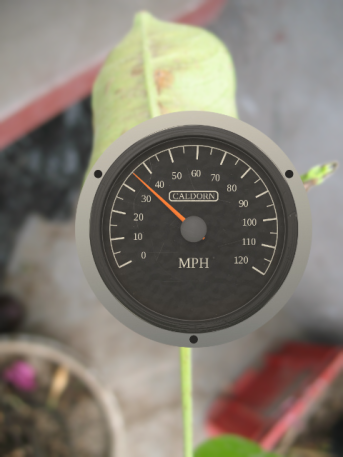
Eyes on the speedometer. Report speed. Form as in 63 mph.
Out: 35 mph
